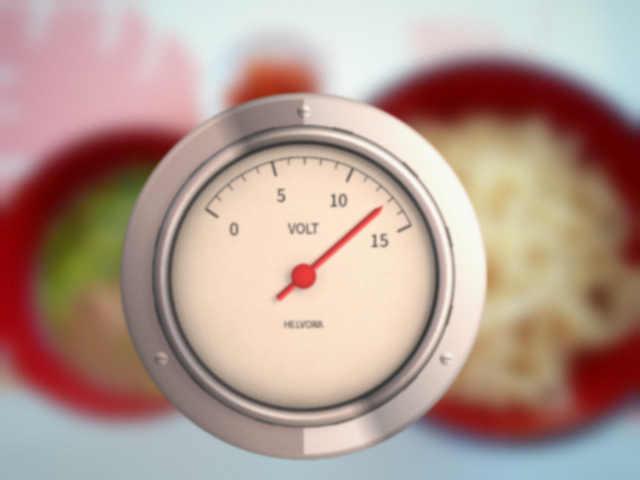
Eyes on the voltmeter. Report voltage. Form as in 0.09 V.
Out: 13 V
